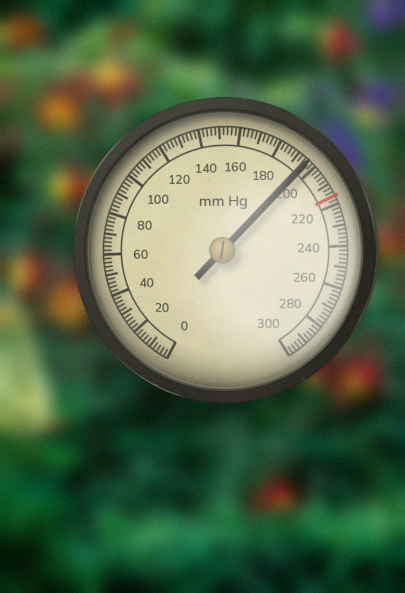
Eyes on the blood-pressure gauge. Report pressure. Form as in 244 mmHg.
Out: 196 mmHg
